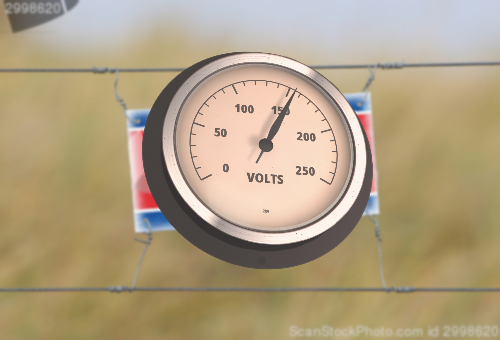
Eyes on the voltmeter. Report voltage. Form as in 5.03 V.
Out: 155 V
